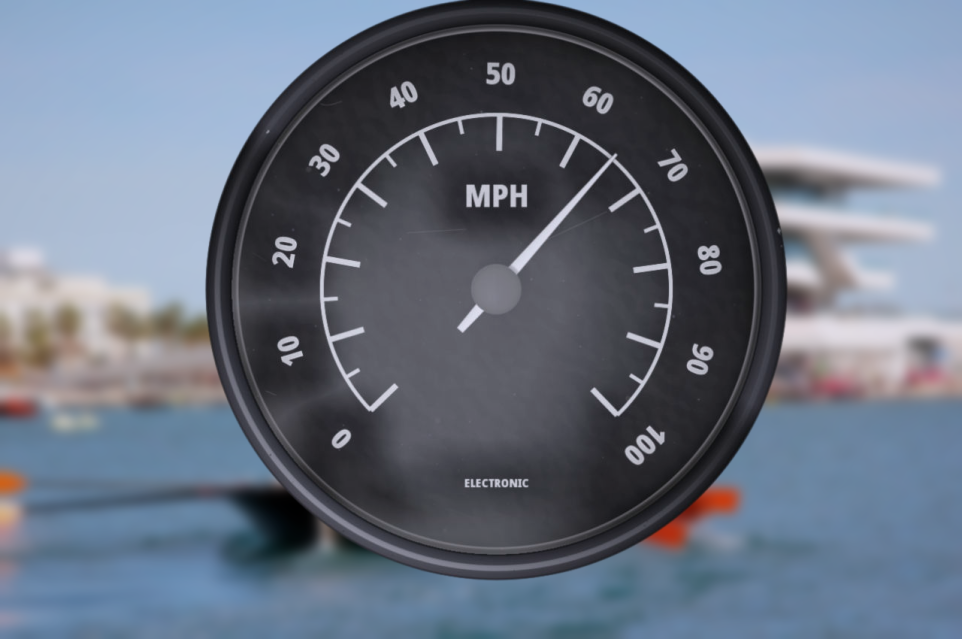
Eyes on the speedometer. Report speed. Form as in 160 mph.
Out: 65 mph
